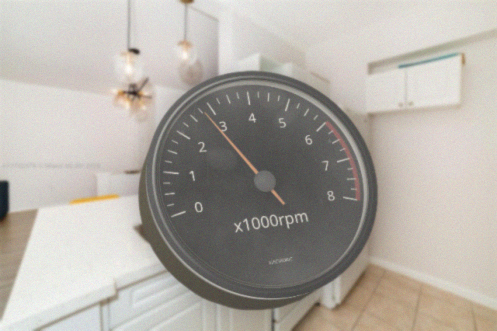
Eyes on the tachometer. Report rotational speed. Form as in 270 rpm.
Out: 2750 rpm
